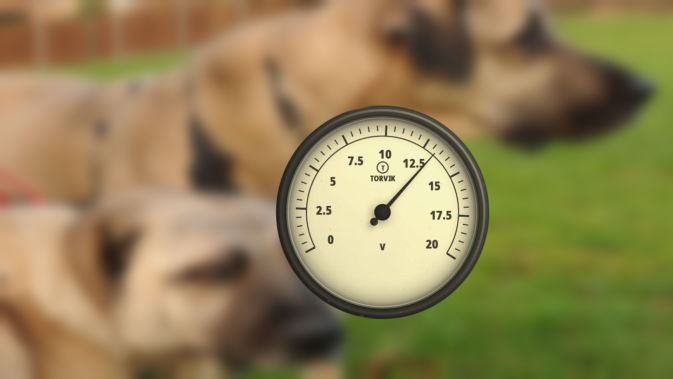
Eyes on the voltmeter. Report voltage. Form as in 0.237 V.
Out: 13.25 V
